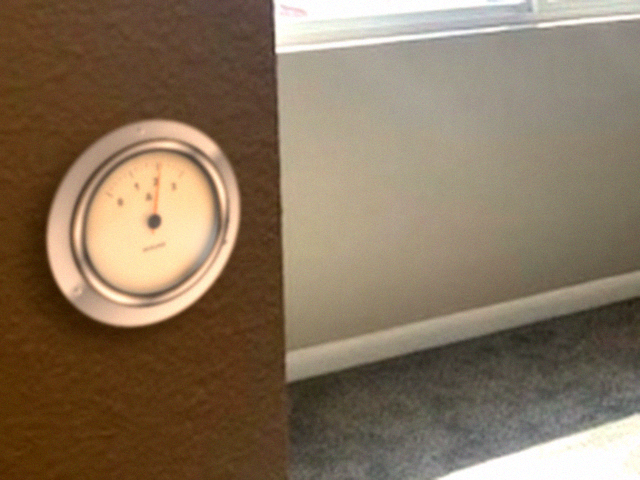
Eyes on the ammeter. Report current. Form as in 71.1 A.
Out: 2 A
